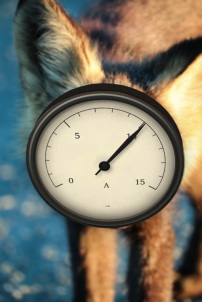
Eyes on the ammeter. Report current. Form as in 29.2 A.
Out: 10 A
